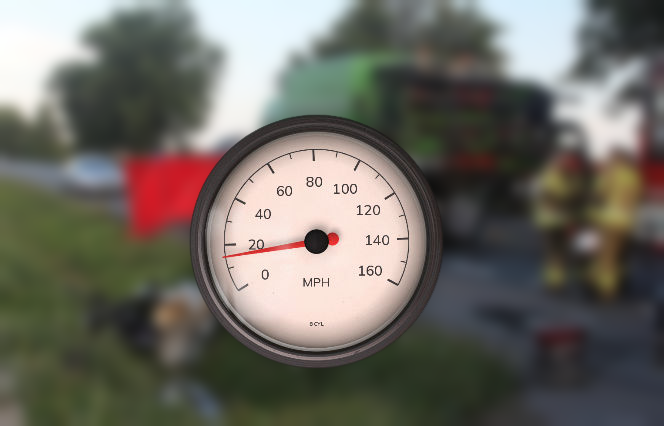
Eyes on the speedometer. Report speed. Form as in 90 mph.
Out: 15 mph
